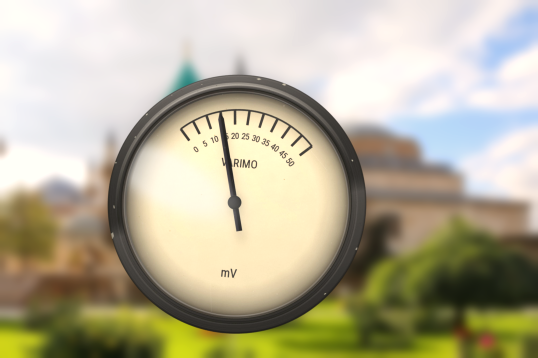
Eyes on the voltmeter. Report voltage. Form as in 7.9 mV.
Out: 15 mV
